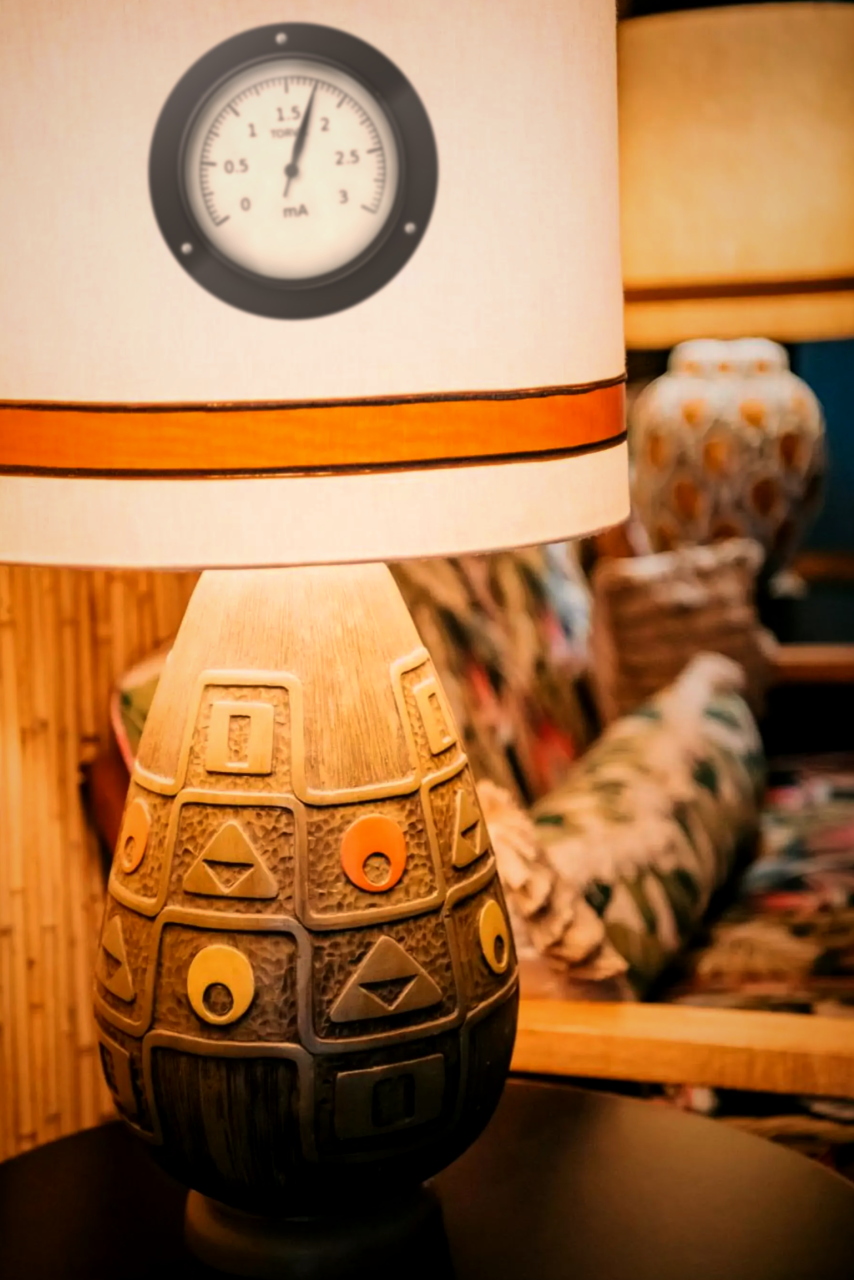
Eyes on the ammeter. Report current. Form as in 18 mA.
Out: 1.75 mA
